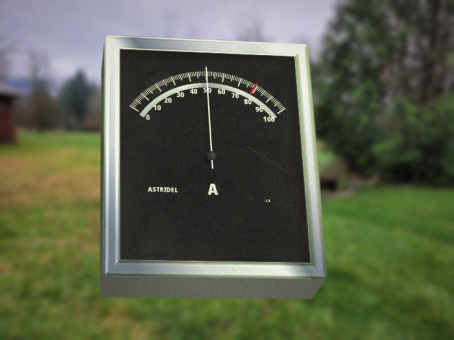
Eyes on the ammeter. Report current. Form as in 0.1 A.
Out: 50 A
